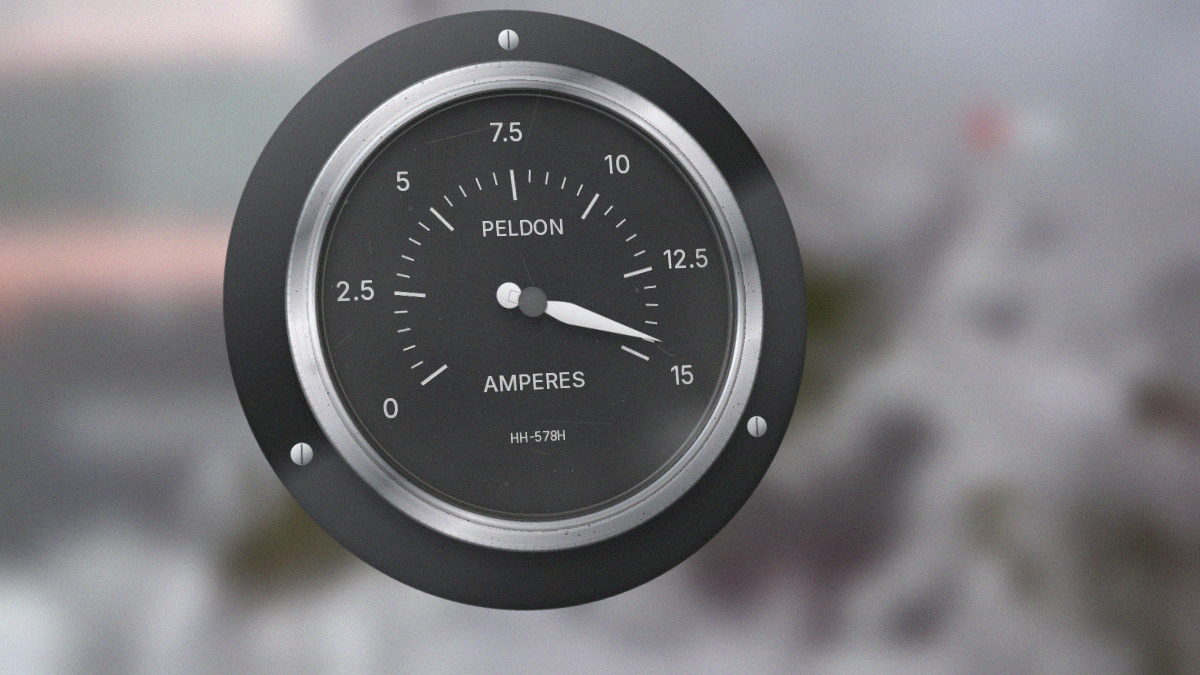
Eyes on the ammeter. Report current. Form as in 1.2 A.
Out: 14.5 A
